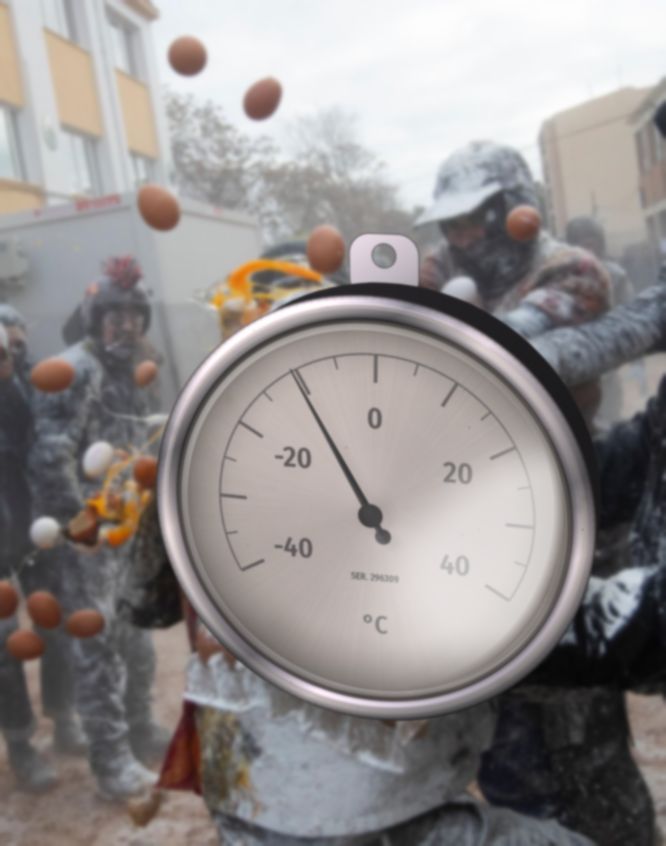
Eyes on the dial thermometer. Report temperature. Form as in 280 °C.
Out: -10 °C
